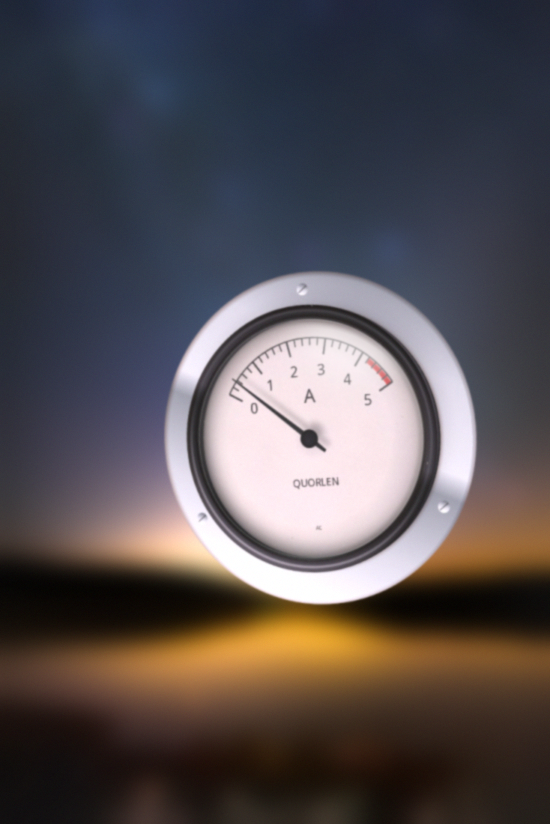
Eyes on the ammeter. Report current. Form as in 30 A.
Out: 0.4 A
